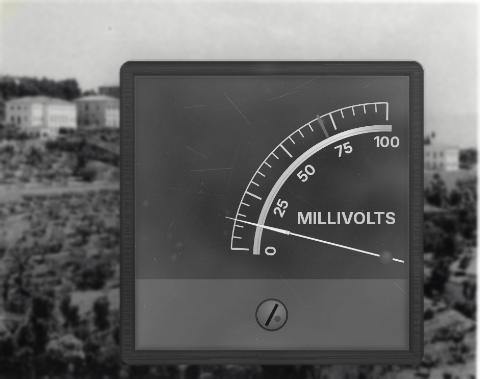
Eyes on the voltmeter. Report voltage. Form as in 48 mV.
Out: 12.5 mV
